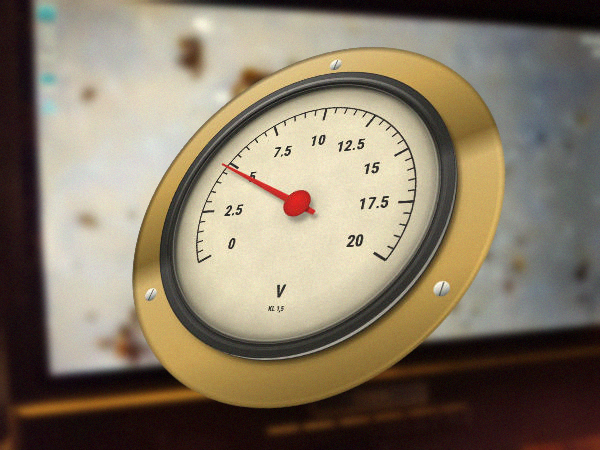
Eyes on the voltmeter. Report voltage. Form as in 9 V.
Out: 4.75 V
